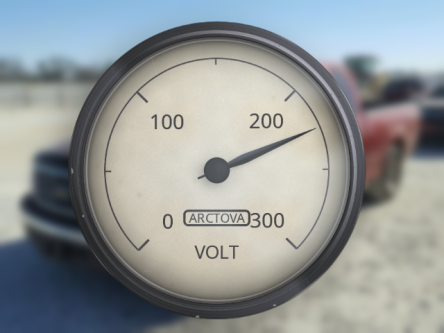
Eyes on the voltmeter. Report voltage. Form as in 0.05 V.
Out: 225 V
